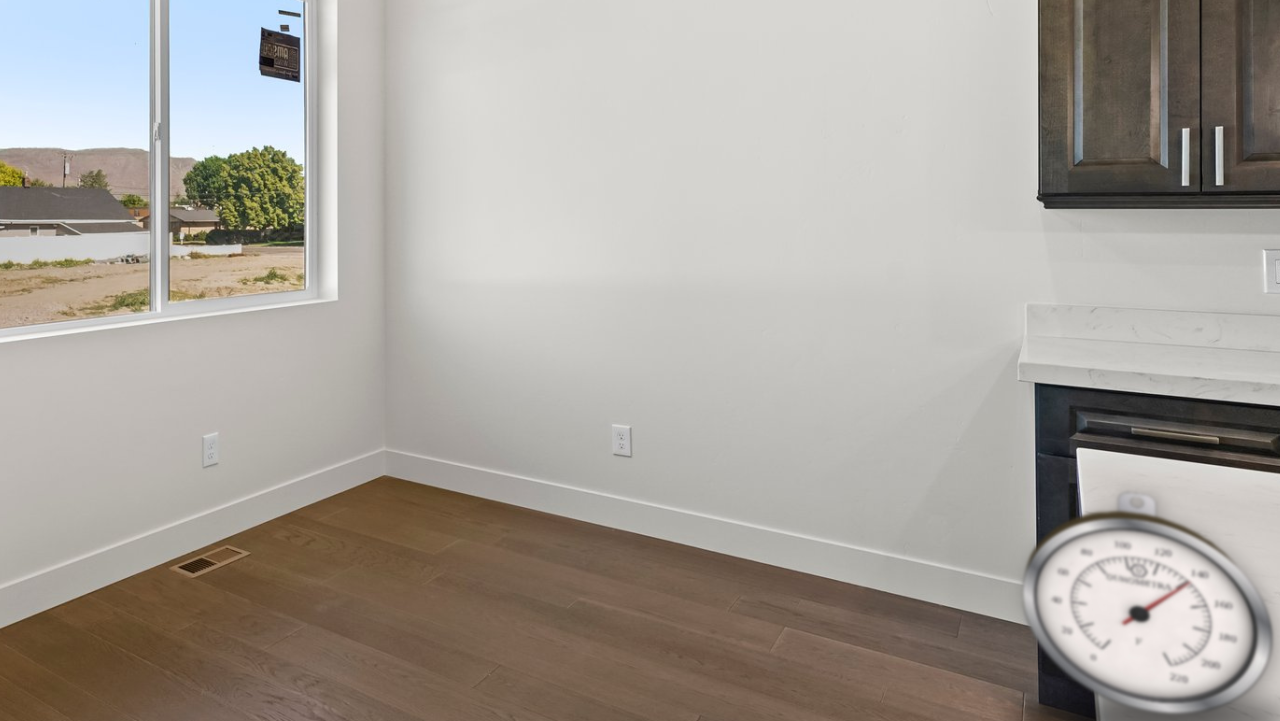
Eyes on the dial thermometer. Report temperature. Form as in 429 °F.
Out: 140 °F
